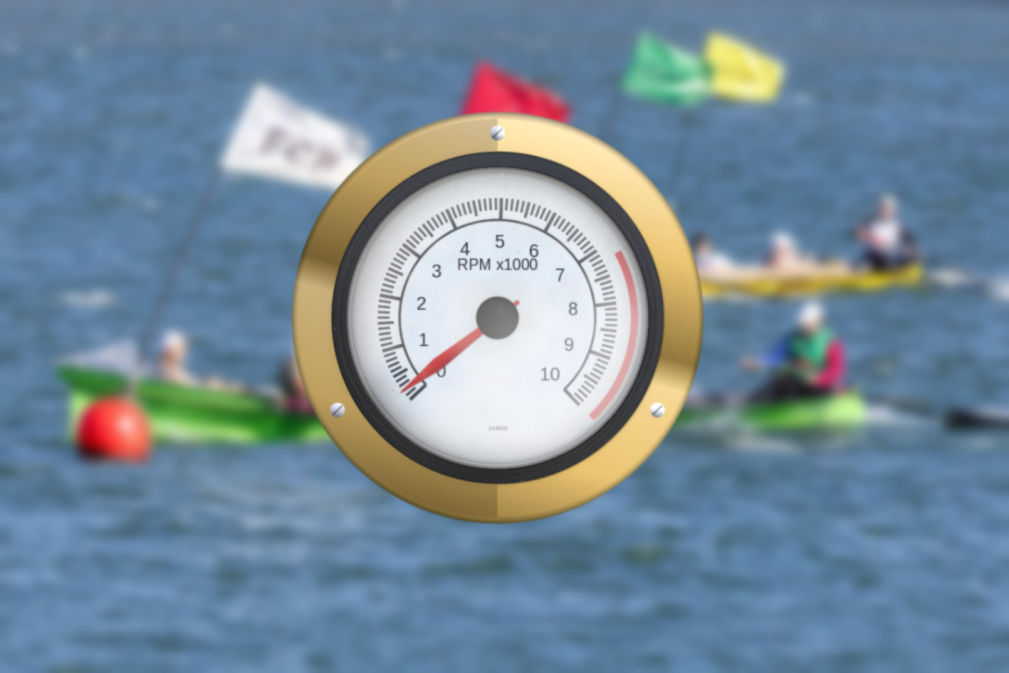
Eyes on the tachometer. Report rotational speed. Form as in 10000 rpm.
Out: 200 rpm
